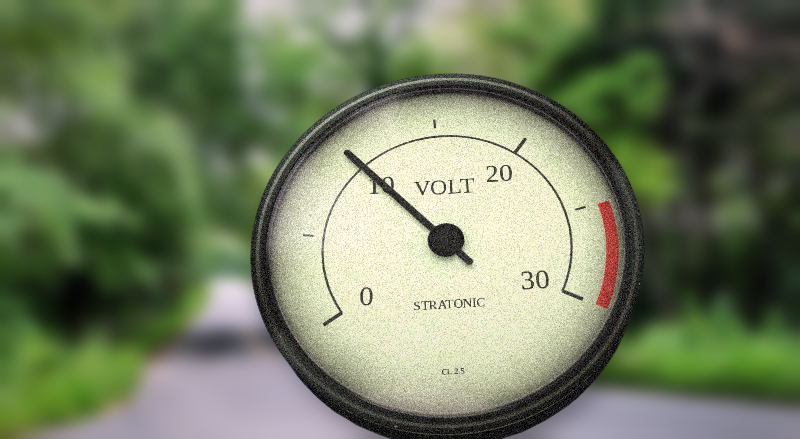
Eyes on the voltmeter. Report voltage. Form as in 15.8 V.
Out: 10 V
